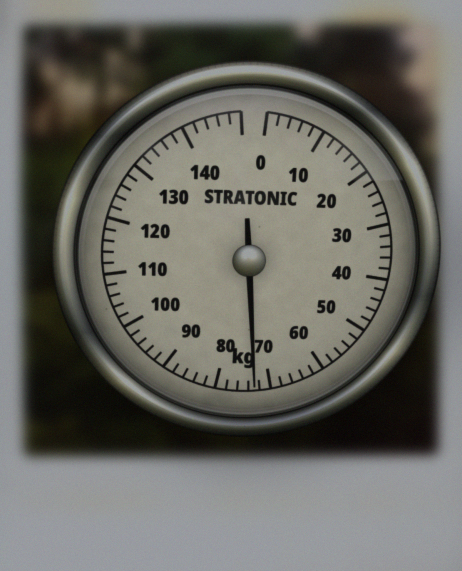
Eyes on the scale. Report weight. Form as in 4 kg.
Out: 73 kg
